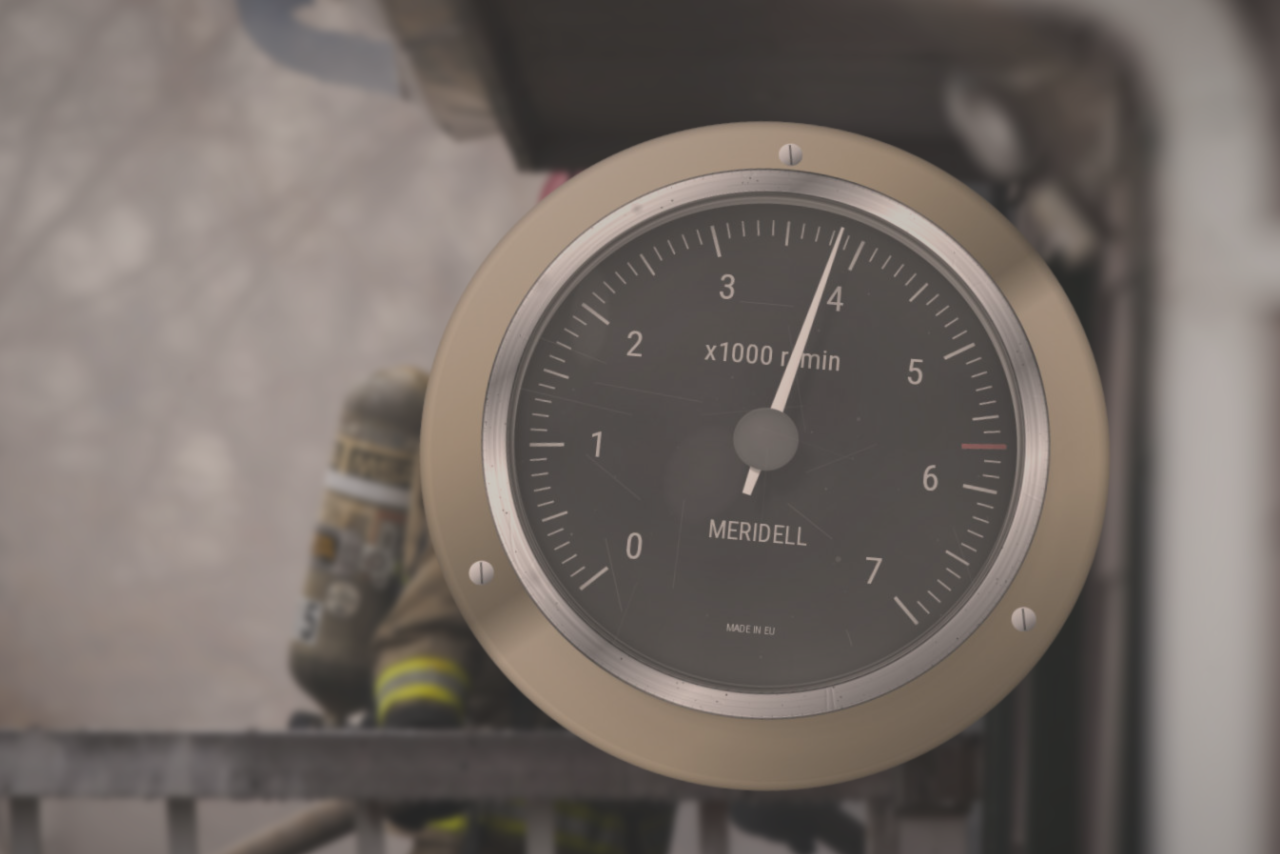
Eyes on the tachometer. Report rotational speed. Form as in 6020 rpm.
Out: 3850 rpm
